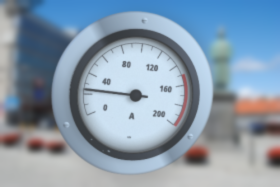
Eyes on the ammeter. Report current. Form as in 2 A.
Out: 25 A
